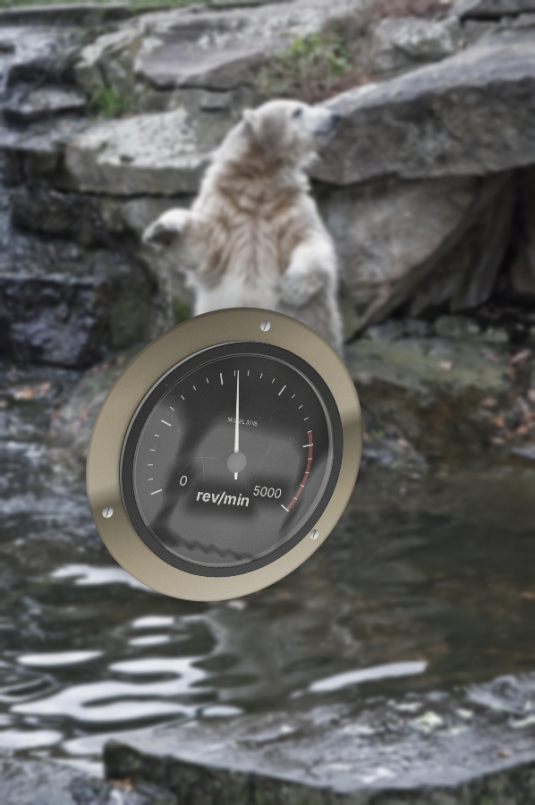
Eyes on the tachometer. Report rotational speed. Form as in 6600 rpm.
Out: 2200 rpm
